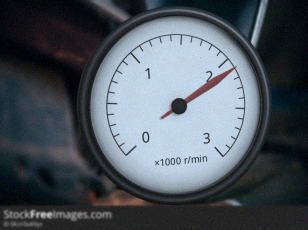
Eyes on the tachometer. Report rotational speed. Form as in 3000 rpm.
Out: 2100 rpm
